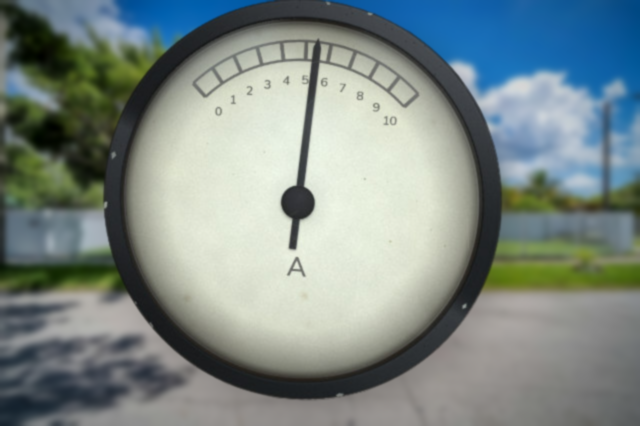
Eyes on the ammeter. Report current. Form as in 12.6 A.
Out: 5.5 A
